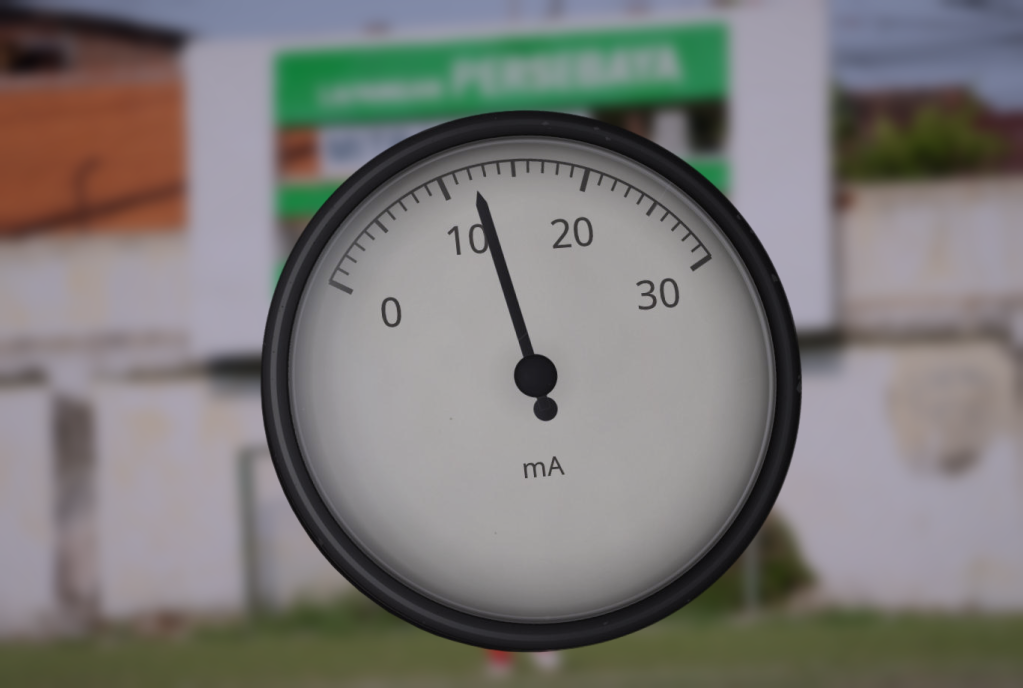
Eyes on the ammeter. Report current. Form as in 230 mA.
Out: 12 mA
